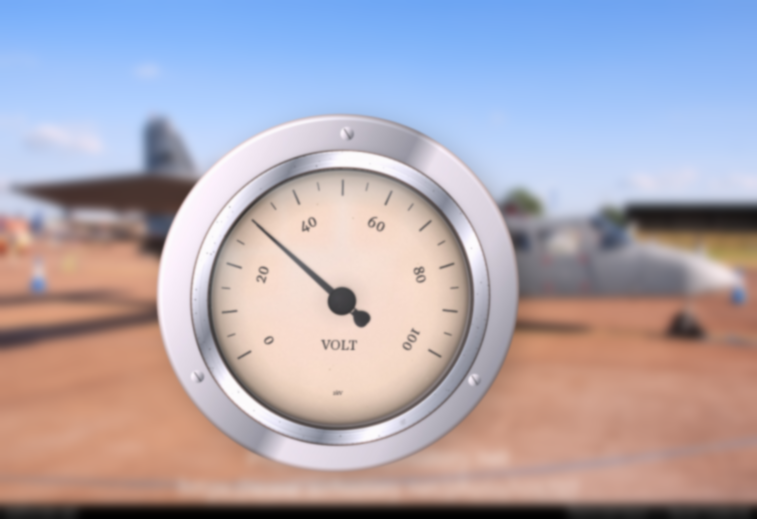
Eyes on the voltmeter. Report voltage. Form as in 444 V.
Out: 30 V
